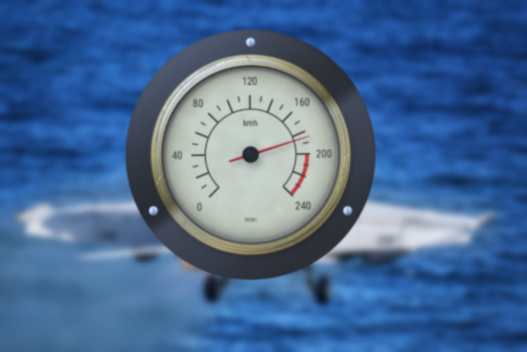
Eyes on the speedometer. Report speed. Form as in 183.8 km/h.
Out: 185 km/h
